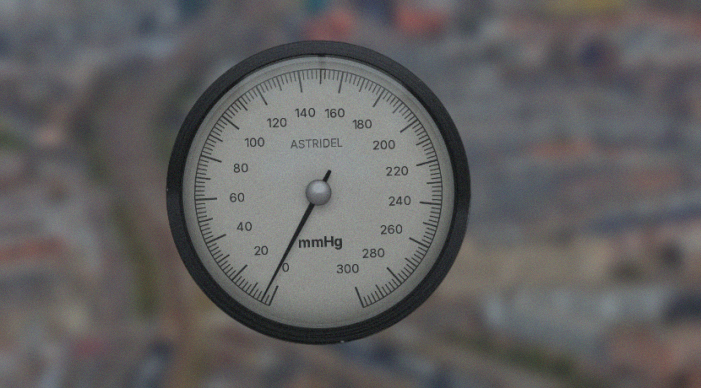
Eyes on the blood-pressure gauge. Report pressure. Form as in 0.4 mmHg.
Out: 4 mmHg
